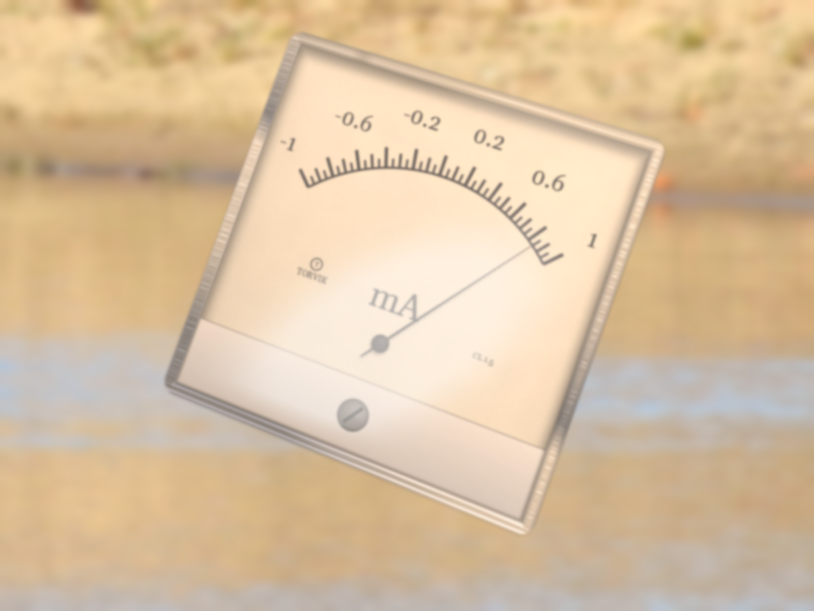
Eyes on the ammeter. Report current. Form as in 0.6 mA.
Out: 0.85 mA
